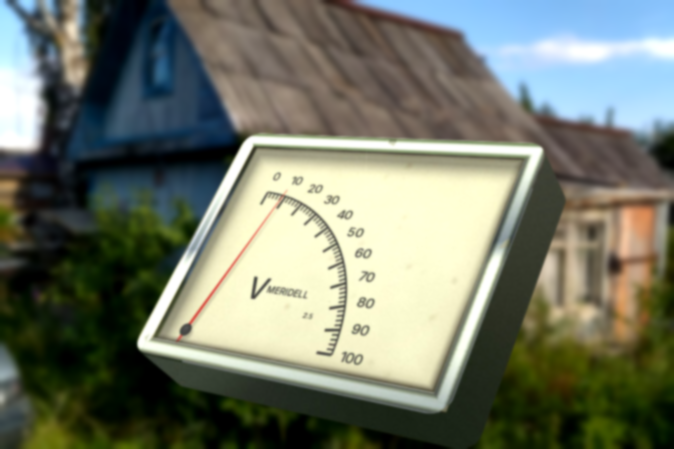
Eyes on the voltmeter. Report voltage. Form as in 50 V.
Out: 10 V
